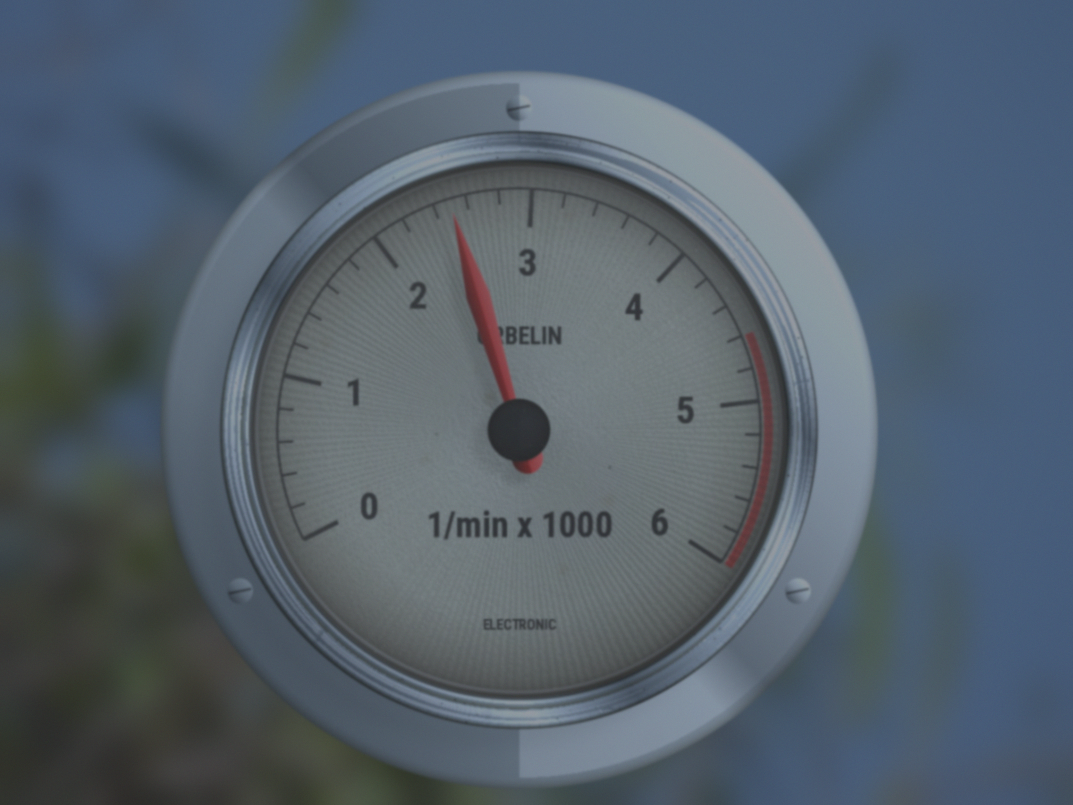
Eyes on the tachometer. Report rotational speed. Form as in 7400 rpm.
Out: 2500 rpm
